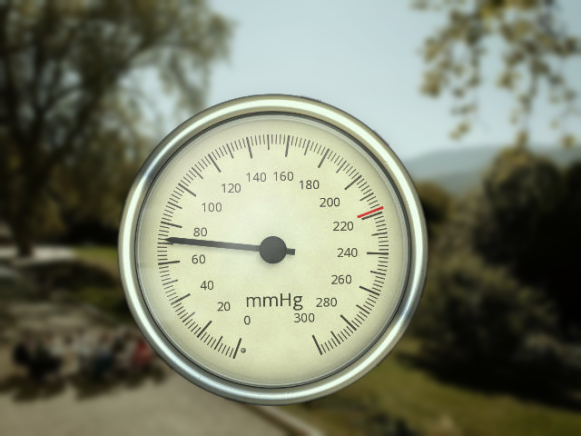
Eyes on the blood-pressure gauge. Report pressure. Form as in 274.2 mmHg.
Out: 72 mmHg
